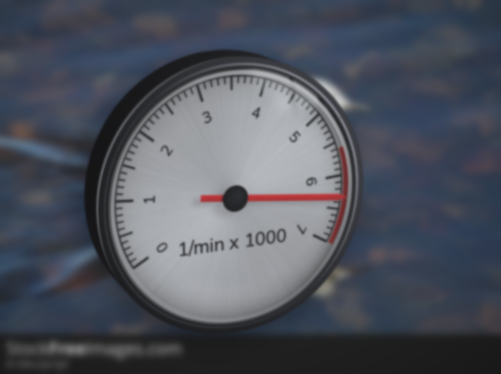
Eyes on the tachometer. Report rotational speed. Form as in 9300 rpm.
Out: 6300 rpm
